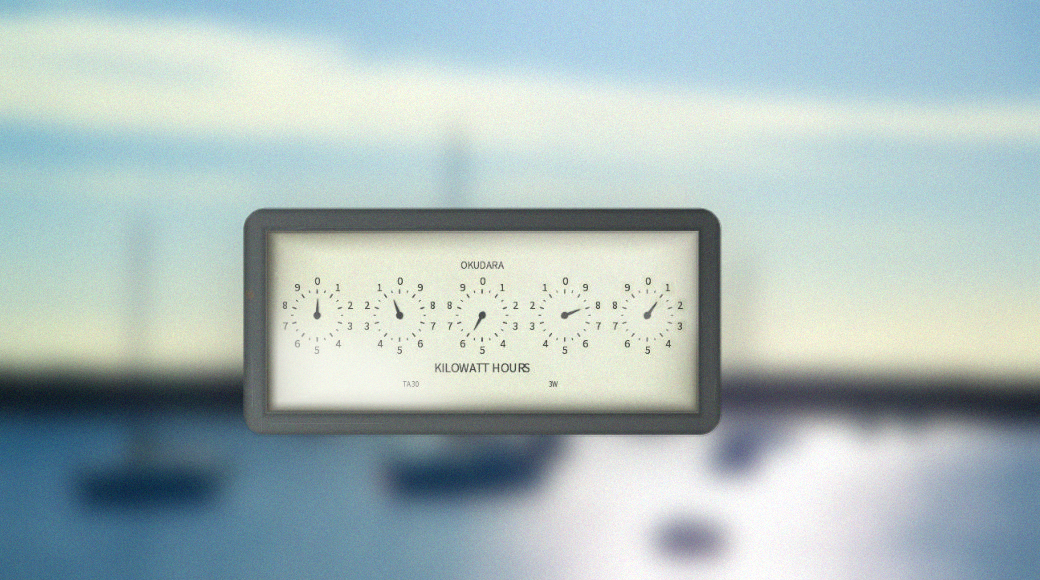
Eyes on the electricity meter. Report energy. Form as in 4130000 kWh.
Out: 581 kWh
